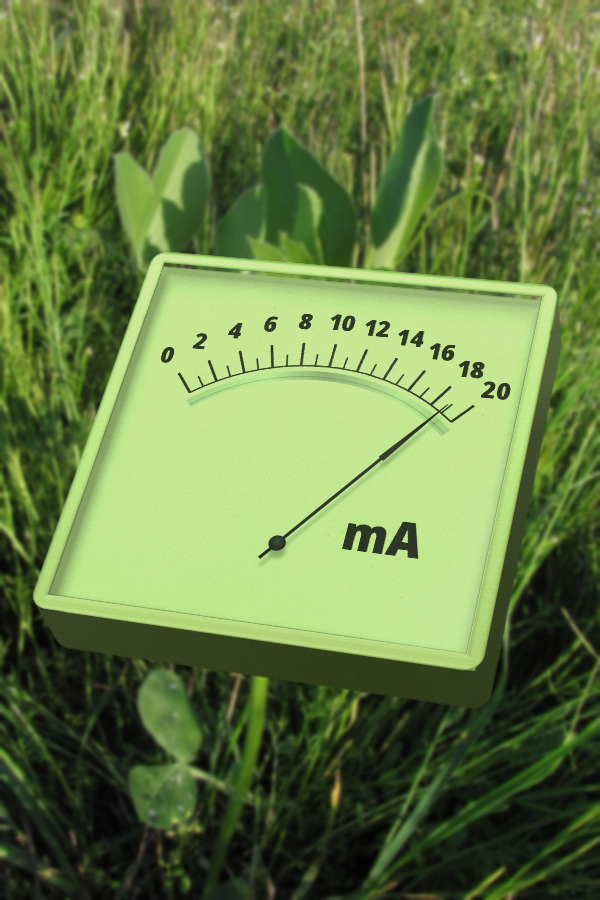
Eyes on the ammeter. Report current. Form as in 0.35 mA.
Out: 19 mA
